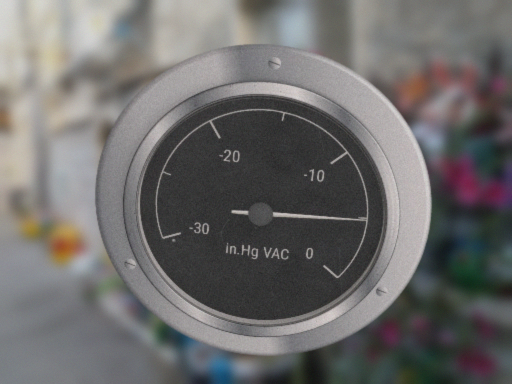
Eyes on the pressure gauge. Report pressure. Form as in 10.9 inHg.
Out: -5 inHg
